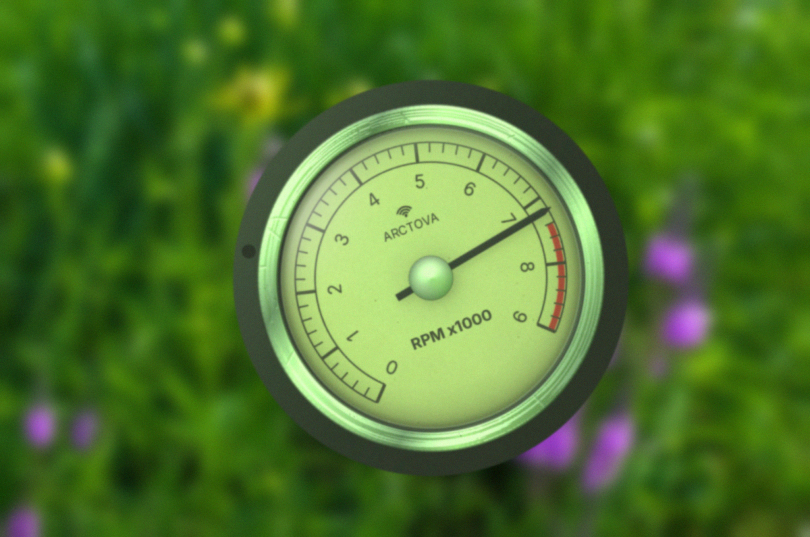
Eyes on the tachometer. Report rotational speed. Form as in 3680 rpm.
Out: 7200 rpm
